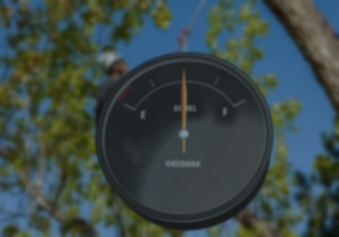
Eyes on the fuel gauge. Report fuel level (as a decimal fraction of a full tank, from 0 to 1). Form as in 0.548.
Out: 0.5
